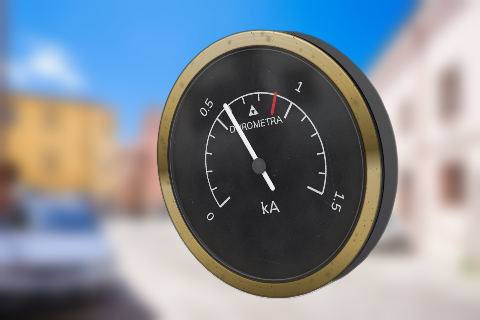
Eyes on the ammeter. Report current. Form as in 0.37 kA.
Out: 0.6 kA
